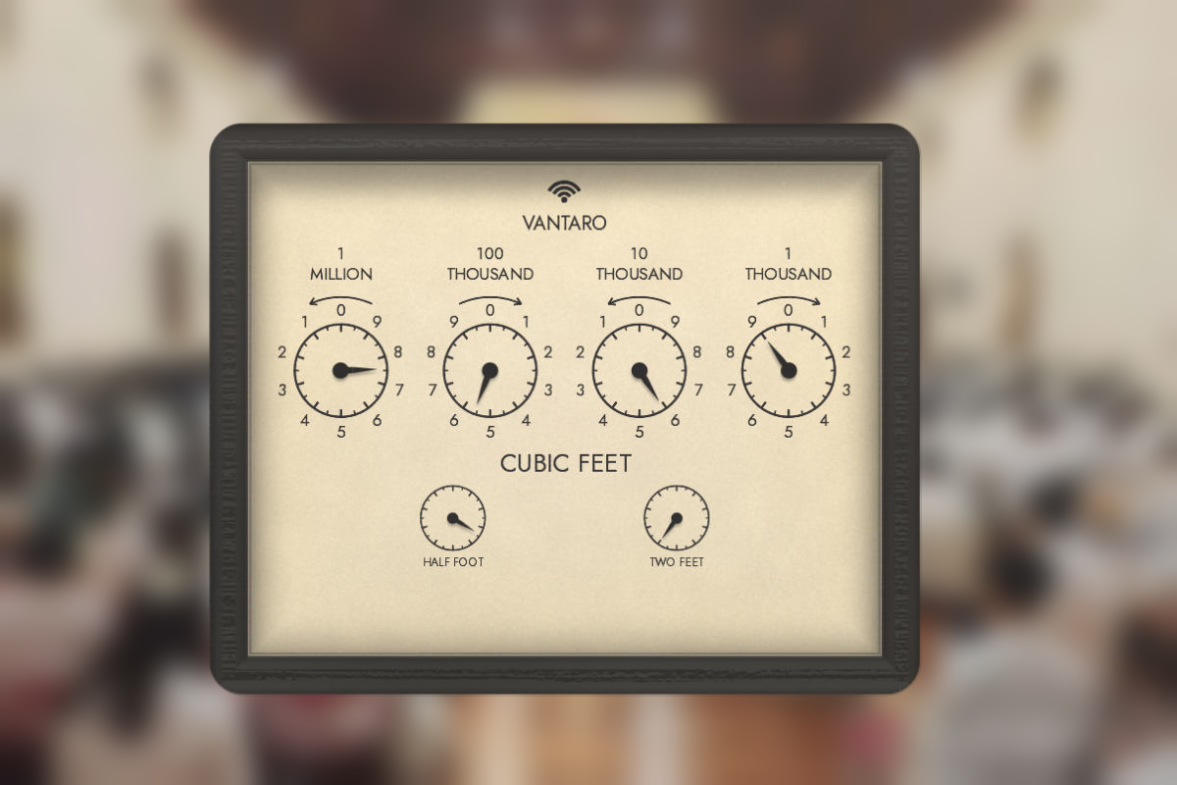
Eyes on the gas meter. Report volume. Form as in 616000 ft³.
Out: 755900 ft³
